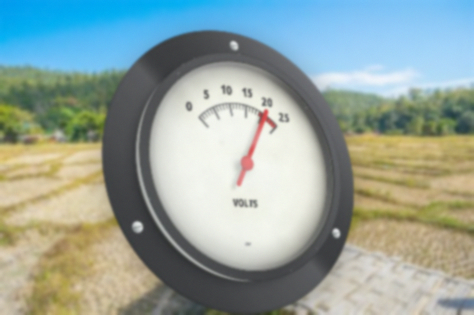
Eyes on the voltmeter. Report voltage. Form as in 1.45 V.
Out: 20 V
